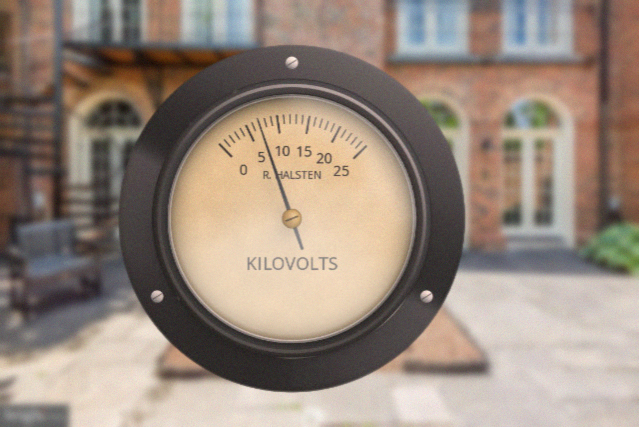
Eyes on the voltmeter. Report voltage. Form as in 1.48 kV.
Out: 7 kV
